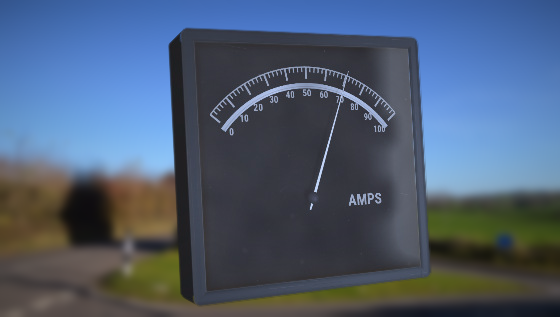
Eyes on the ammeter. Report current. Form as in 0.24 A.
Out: 70 A
